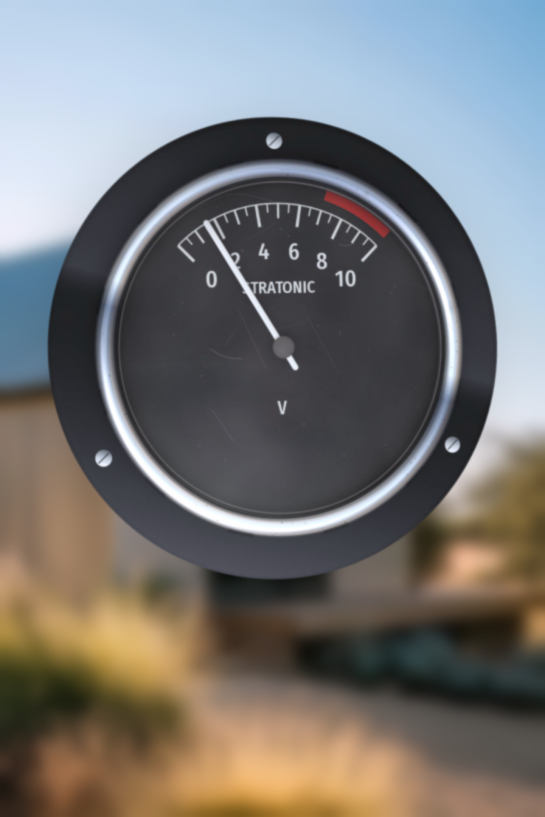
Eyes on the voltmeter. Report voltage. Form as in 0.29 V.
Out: 1.5 V
